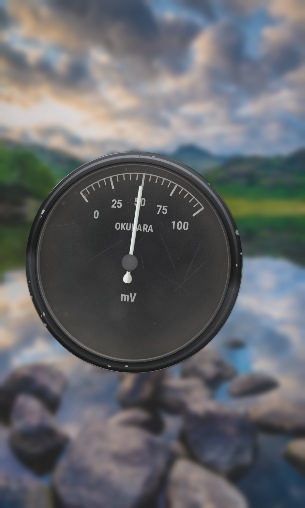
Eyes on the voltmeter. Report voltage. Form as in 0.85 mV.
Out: 50 mV
